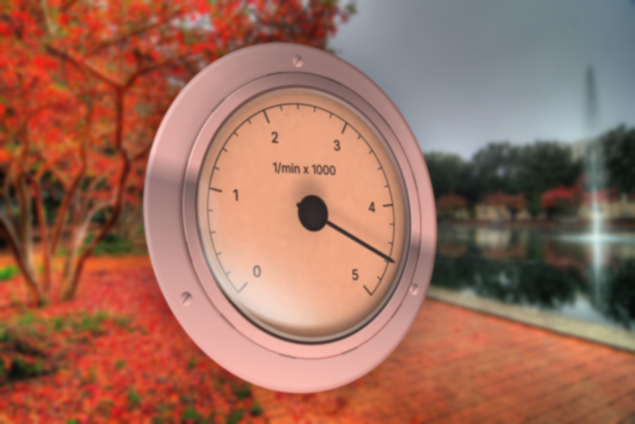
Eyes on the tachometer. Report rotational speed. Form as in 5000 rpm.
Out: 4600 rpm
